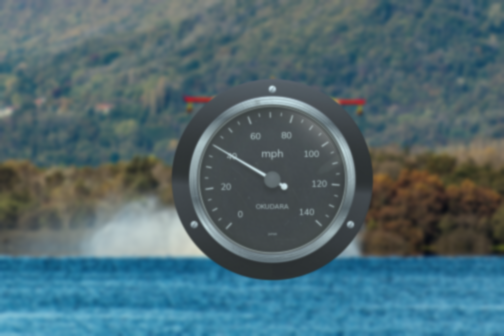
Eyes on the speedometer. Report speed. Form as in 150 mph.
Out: 40 mph
